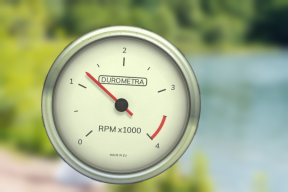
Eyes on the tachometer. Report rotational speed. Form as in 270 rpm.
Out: 1250 rpm
